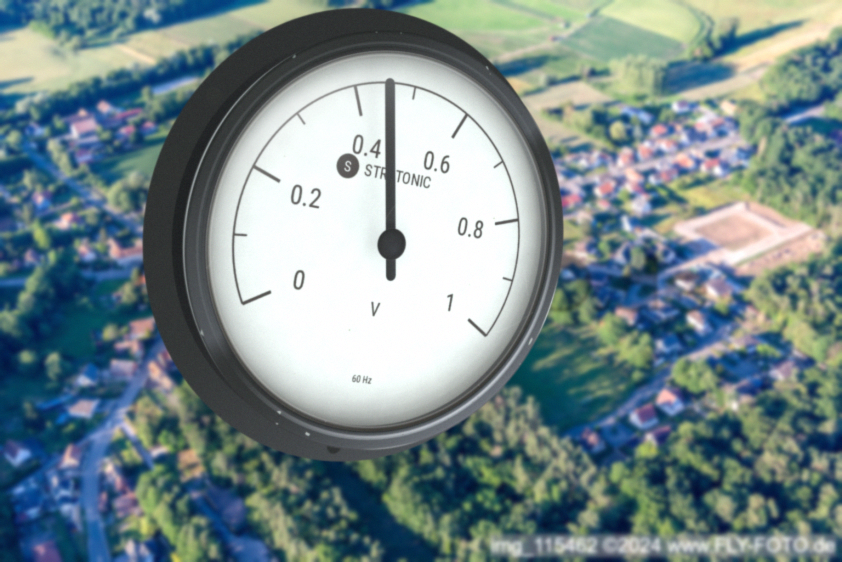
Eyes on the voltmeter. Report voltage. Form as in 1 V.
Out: 0.45 V
